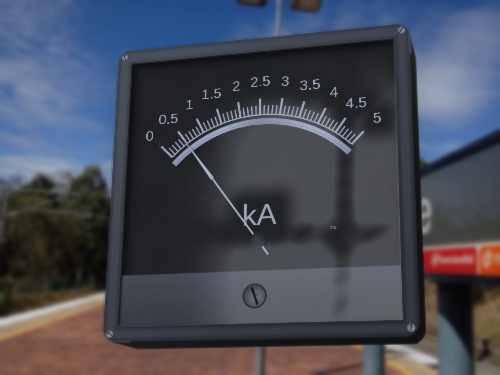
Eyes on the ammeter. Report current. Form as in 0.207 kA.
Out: 0.5 kA
